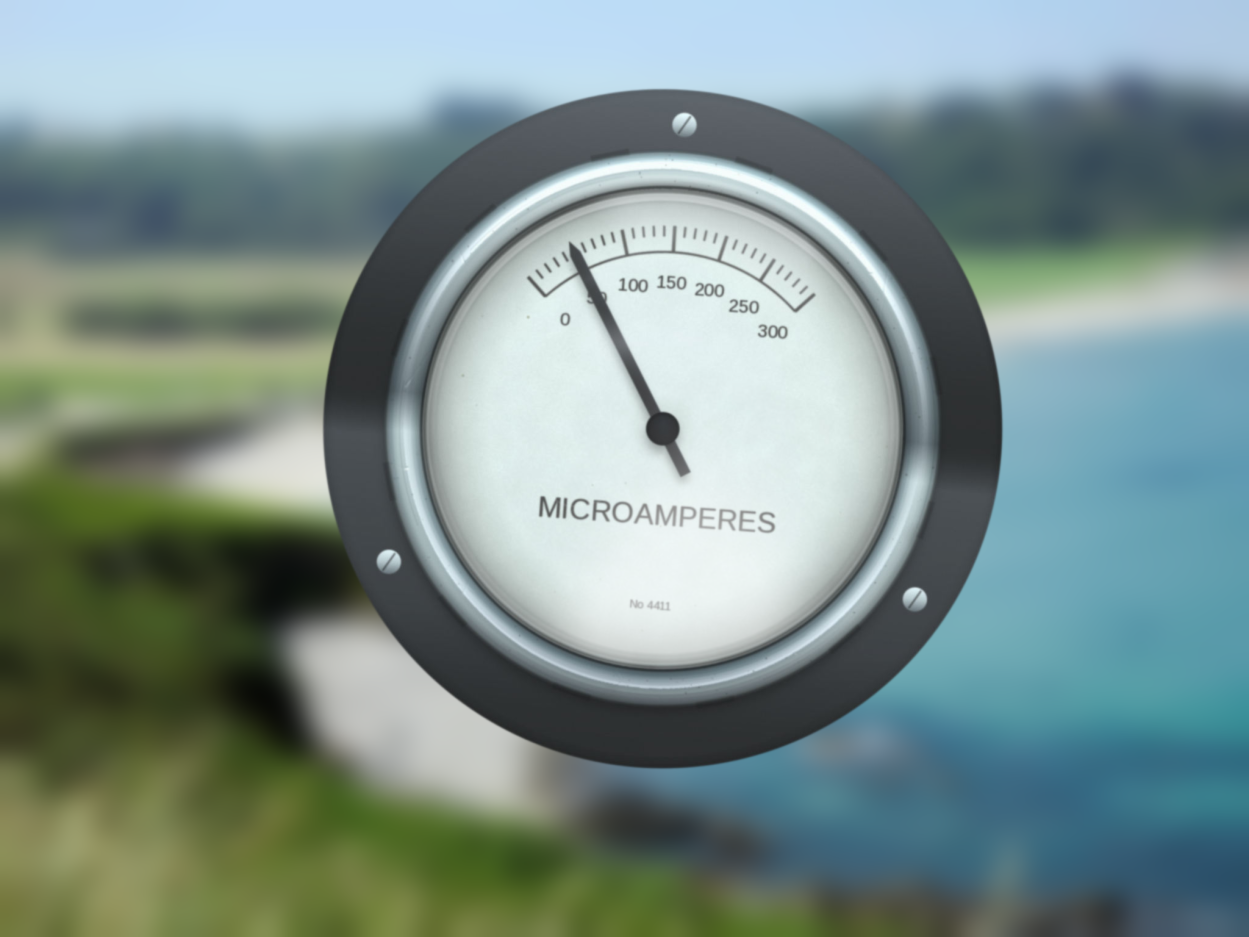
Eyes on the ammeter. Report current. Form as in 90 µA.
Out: 50 µA
